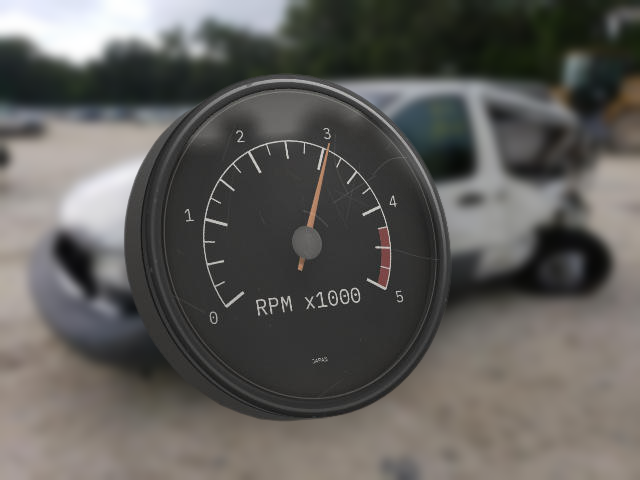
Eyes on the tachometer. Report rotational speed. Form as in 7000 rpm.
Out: 3000 rpm
